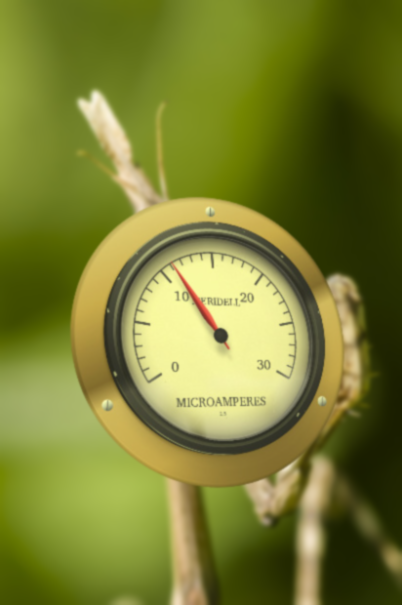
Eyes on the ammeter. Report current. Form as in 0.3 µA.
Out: 11 µA
